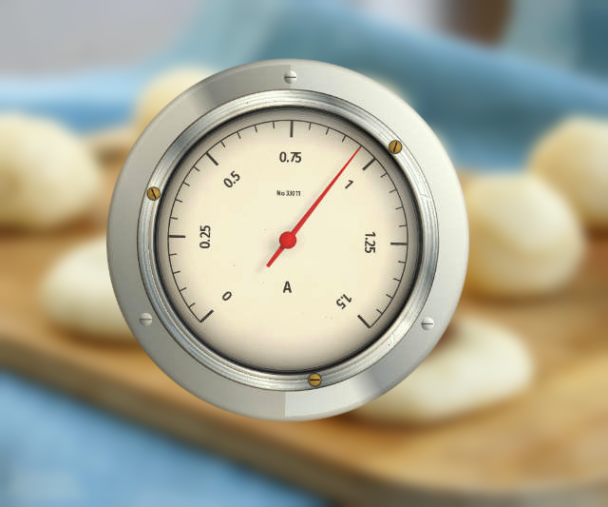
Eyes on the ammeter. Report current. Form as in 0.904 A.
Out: 0.95 A
